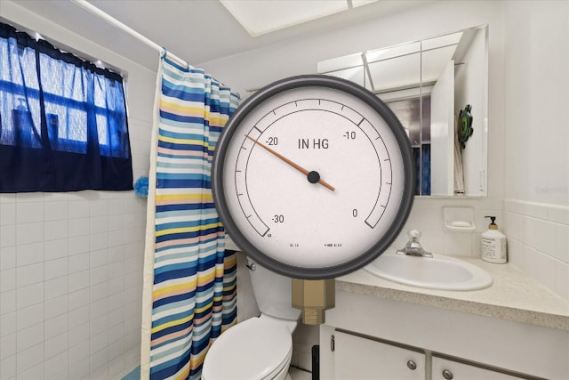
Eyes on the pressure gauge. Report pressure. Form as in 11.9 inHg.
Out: -21 inHg
